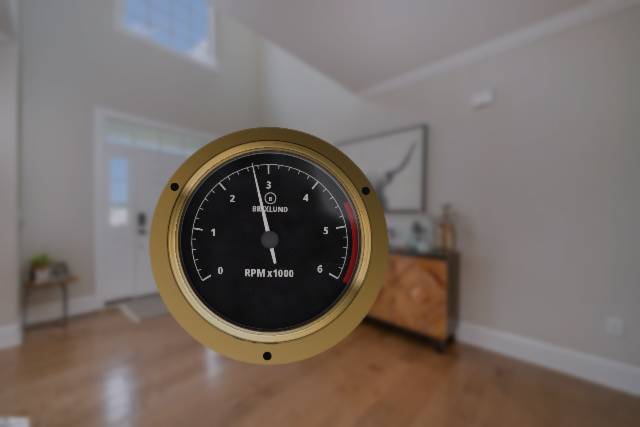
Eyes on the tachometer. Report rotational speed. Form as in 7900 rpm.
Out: 2700 rpm
